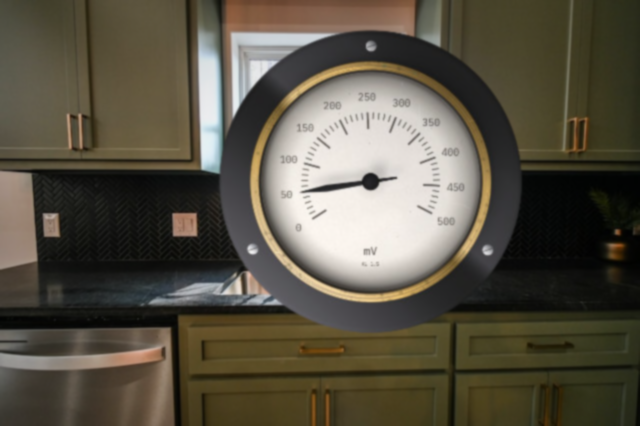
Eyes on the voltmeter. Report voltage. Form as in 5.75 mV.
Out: 50 mV
